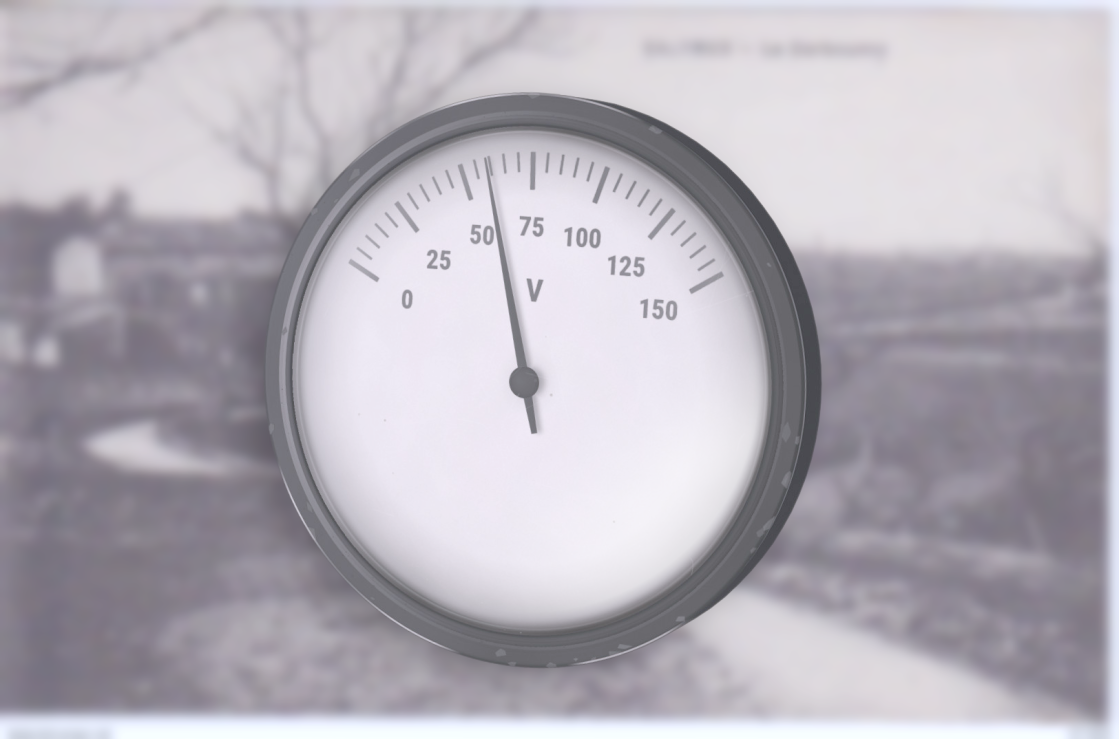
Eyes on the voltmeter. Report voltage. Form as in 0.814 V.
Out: 60 V
